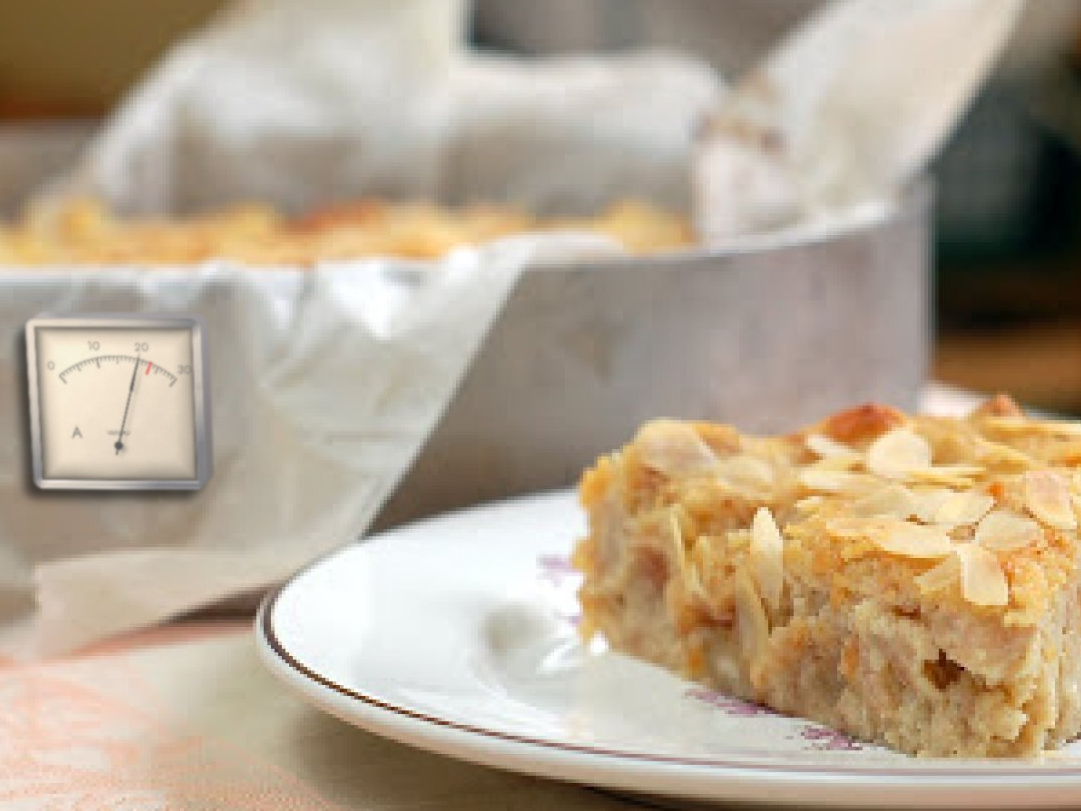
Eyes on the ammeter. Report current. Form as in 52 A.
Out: 20 A
